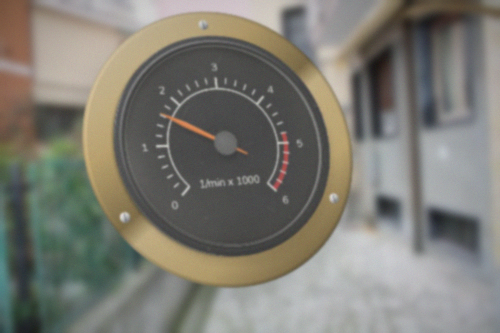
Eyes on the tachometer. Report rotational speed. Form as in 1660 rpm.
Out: 1600 rpm
